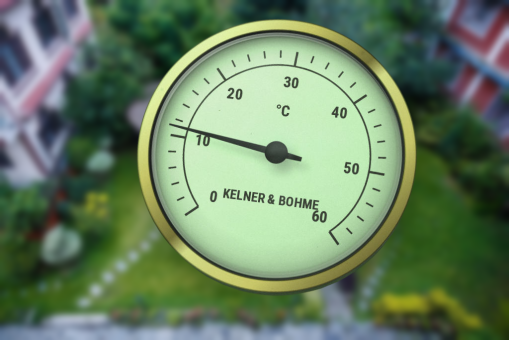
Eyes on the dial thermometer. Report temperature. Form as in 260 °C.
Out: 11 °C
